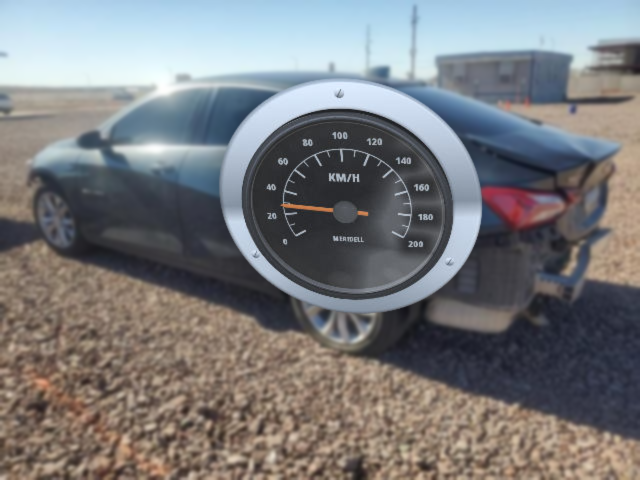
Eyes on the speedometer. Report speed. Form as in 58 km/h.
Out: 30 km/h
